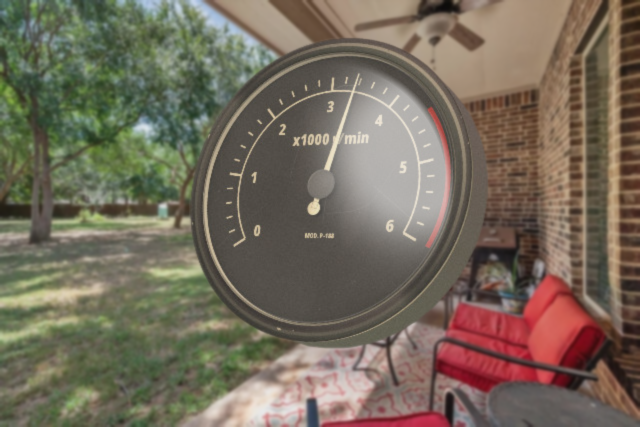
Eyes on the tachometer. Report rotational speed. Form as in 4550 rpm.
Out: 3400 rpm
